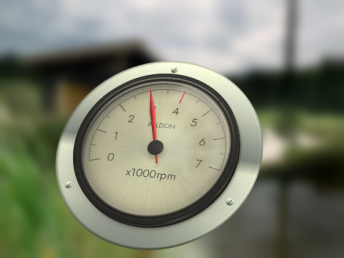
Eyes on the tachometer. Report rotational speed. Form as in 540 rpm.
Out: 3000 rpm
